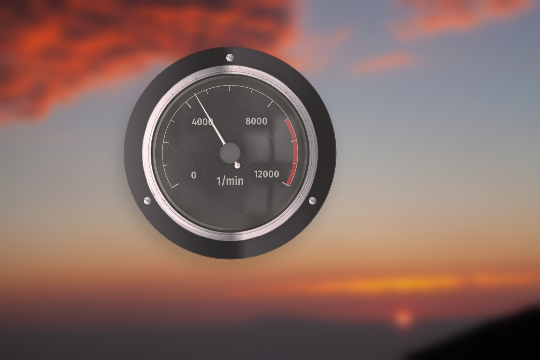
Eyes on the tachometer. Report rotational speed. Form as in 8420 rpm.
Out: 4500 rpm
